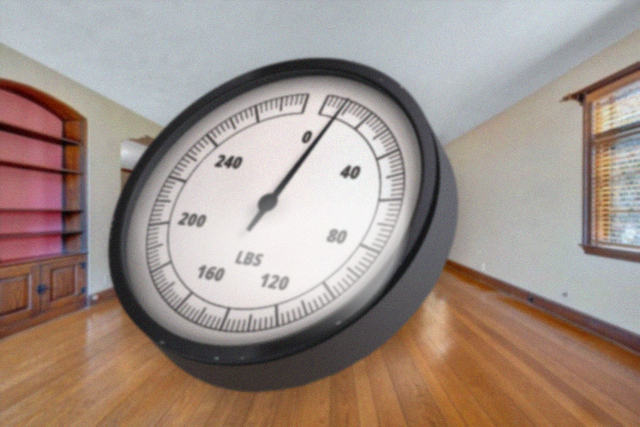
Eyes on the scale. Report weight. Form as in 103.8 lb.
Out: 10 lb
